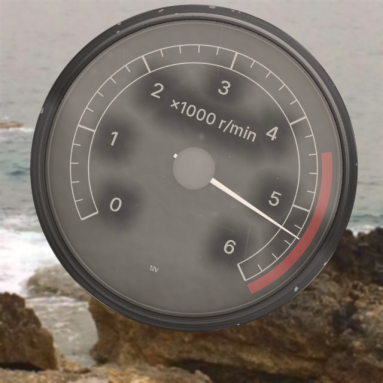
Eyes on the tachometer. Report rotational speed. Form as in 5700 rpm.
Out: 5300 rpm
